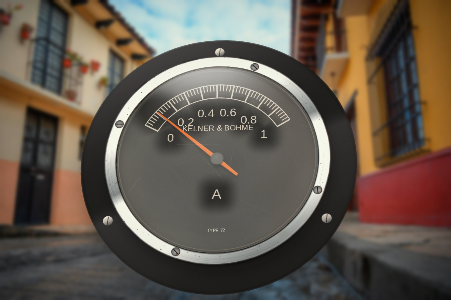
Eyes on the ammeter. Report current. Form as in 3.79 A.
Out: 0.1 A
